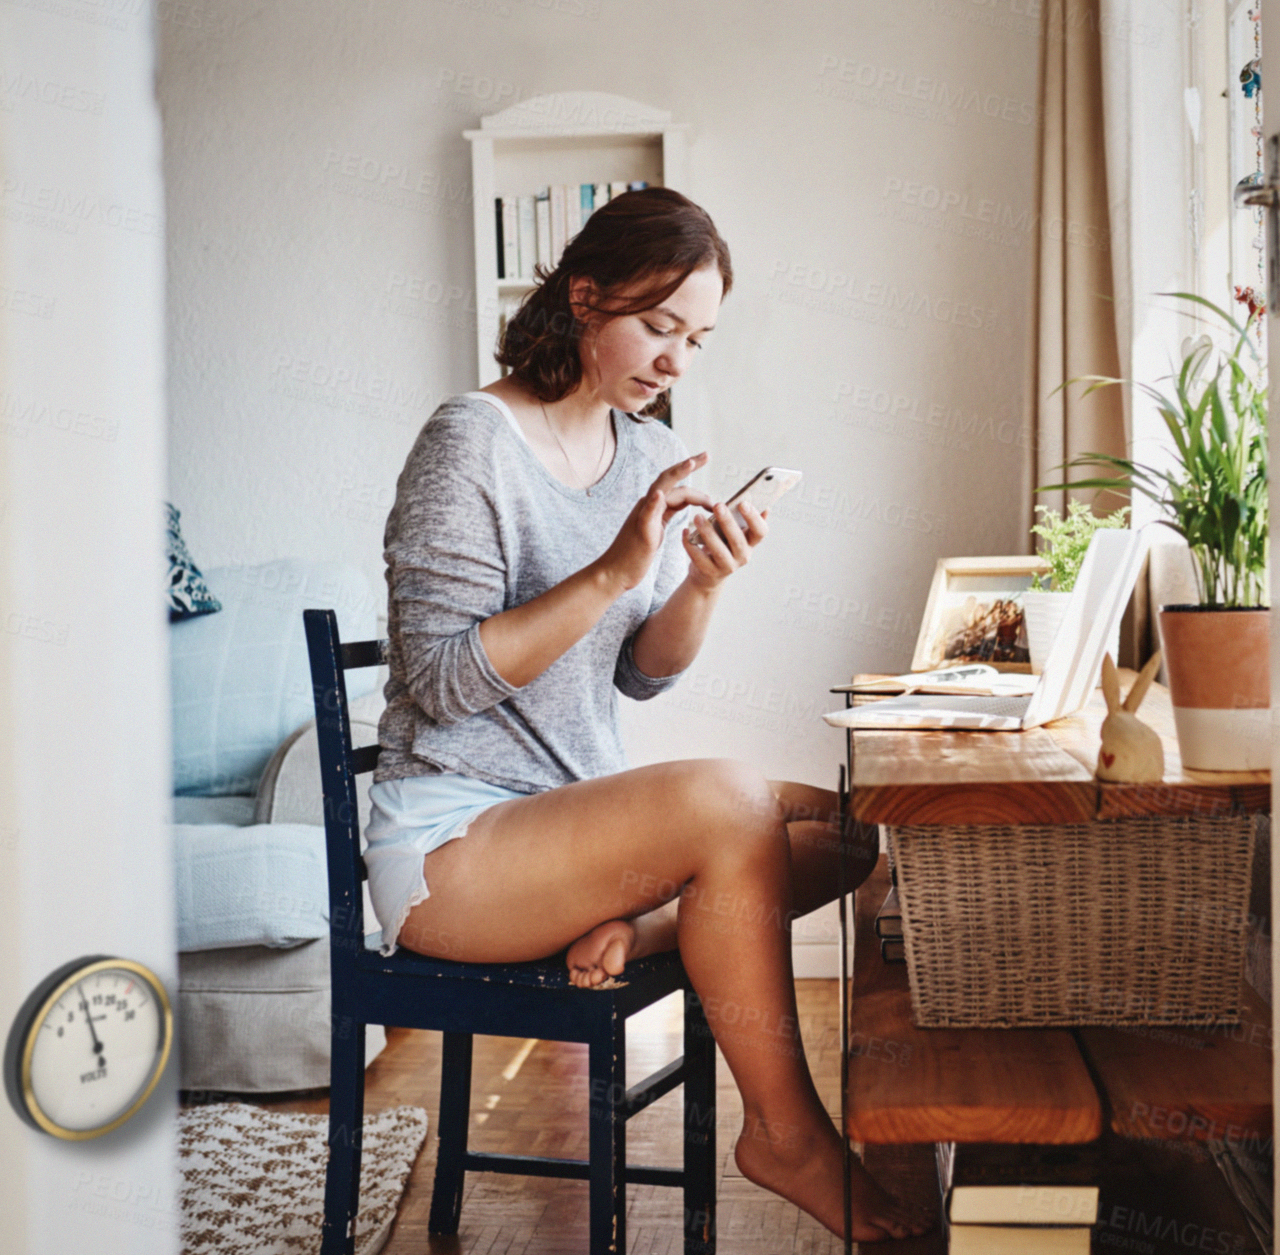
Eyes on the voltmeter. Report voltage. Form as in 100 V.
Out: 10 V
